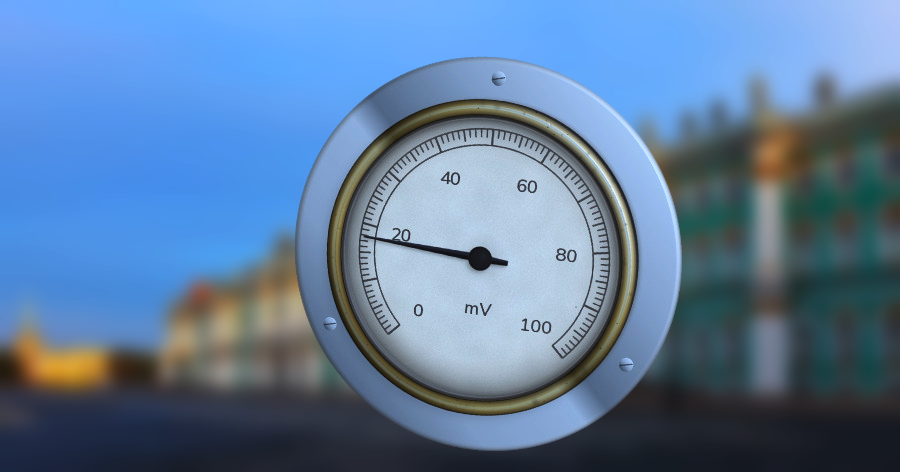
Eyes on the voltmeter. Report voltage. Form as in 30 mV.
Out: 18 mV
